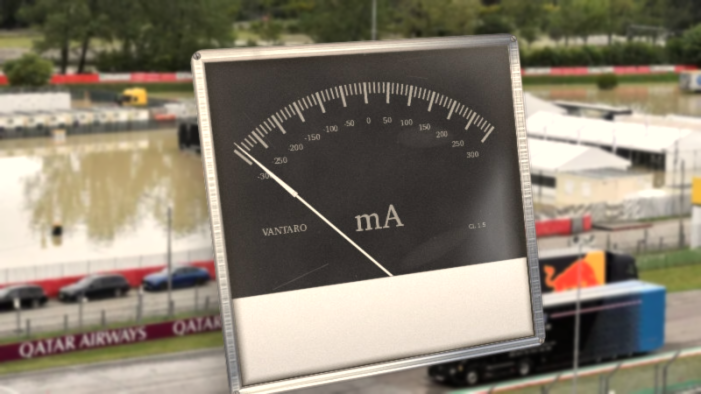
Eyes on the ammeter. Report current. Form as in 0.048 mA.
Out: -290 mA
